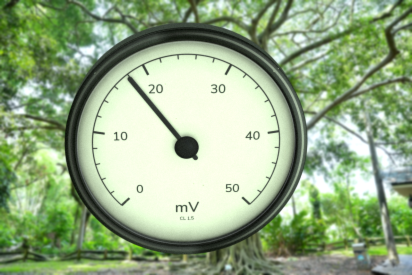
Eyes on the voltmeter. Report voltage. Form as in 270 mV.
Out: 18 mV
